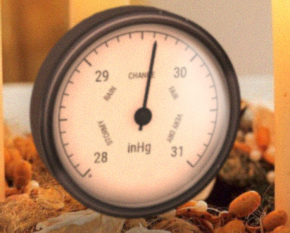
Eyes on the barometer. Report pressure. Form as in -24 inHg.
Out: 29.6 inHg
